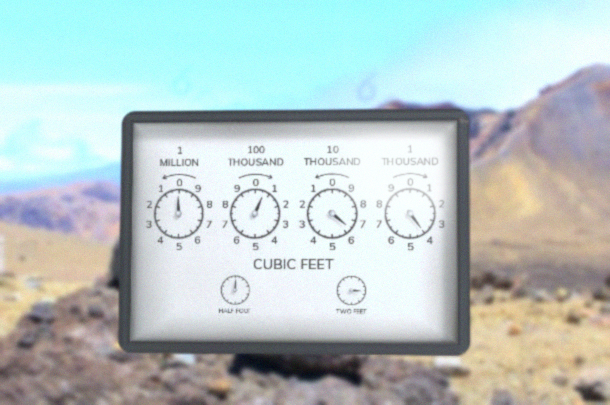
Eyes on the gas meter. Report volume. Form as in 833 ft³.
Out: 6400 ft³
